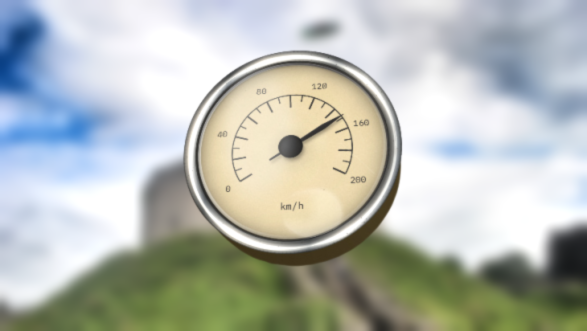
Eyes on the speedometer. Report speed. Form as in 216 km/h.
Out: 150 km/h
